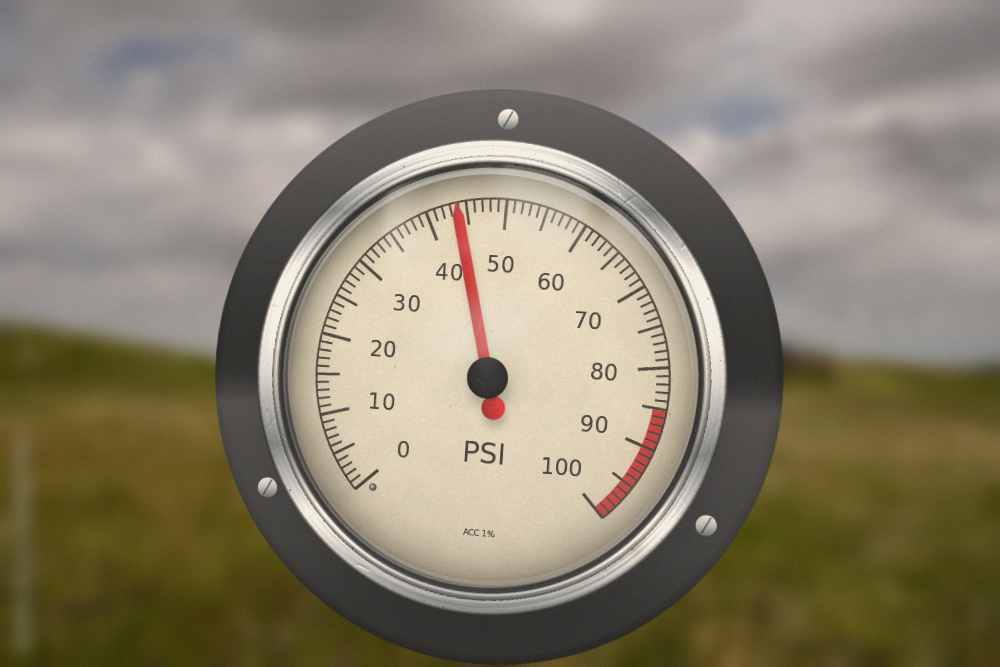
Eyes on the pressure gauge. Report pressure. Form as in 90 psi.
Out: 44 psi
